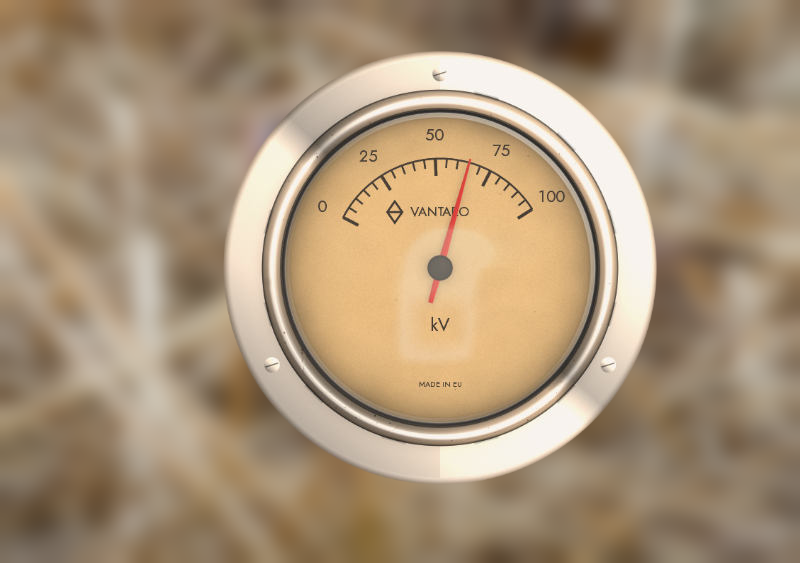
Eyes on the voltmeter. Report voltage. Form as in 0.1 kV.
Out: 65 kV
